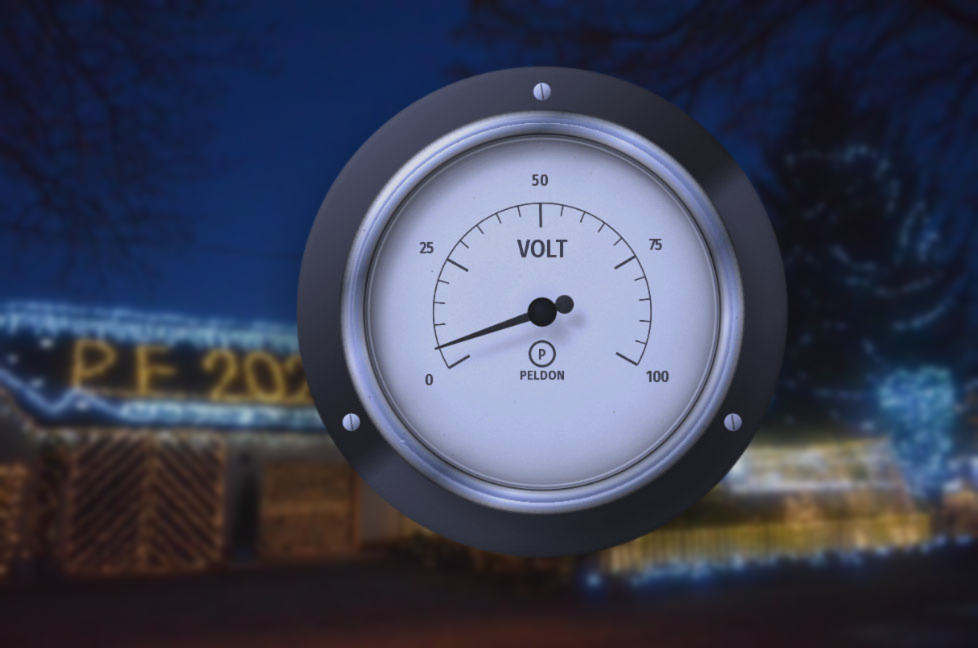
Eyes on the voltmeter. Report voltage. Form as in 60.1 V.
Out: 5 V
